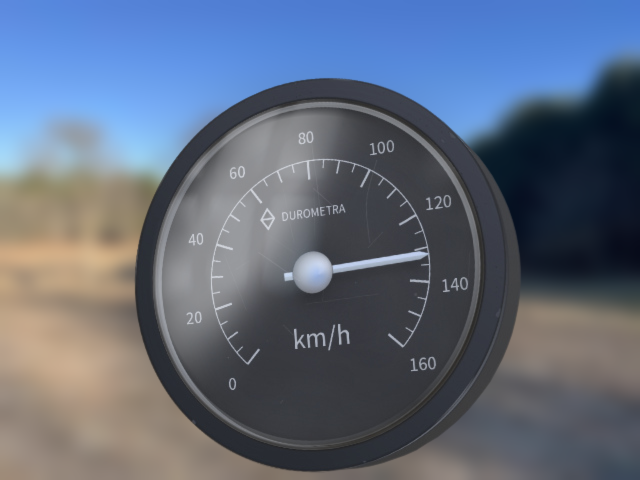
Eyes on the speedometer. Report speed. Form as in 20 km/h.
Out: 132.5 km/h
